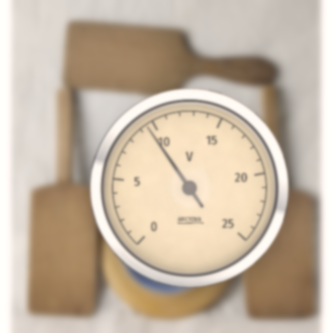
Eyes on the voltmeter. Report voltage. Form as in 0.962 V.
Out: 9.5 V
